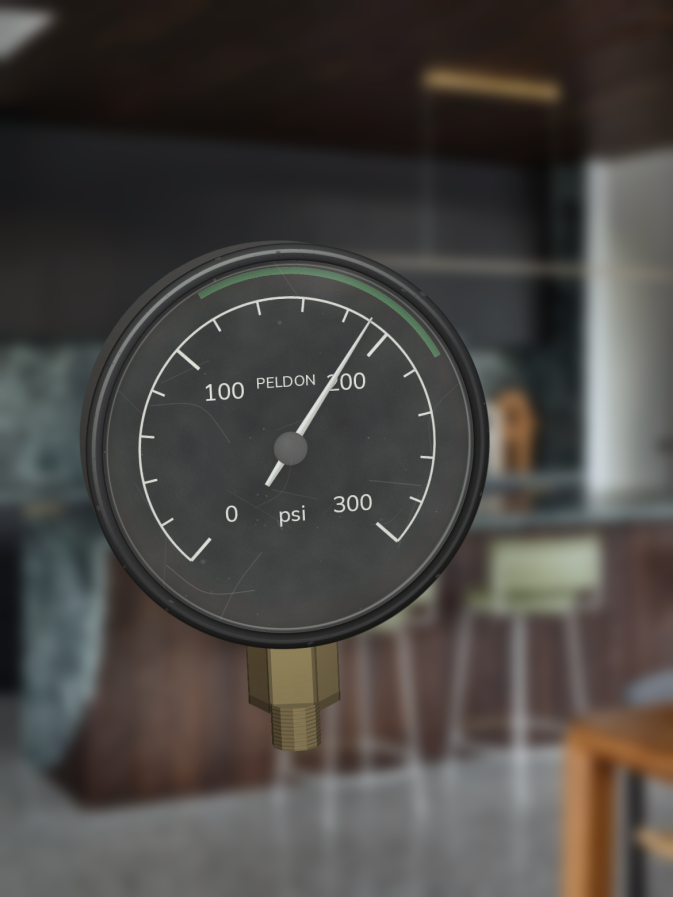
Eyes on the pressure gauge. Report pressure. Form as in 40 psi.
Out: 190 psi
